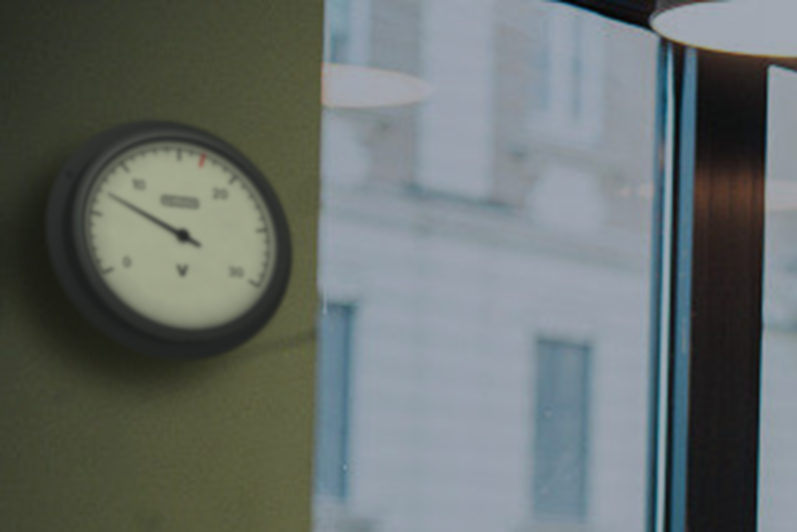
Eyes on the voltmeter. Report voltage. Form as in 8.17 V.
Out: 7 V
